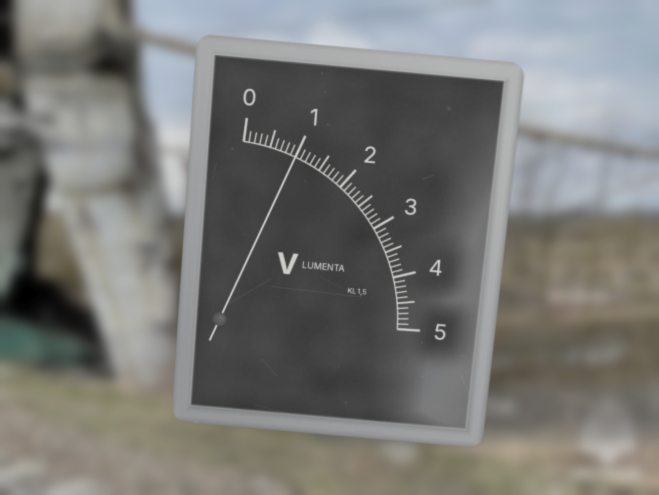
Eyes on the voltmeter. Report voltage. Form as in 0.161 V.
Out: 1 V
